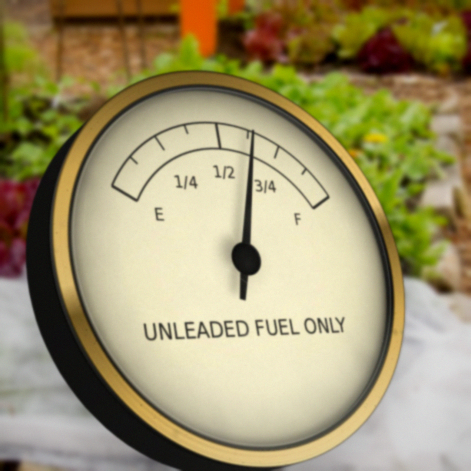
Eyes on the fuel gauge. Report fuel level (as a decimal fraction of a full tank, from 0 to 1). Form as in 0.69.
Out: 0.625
